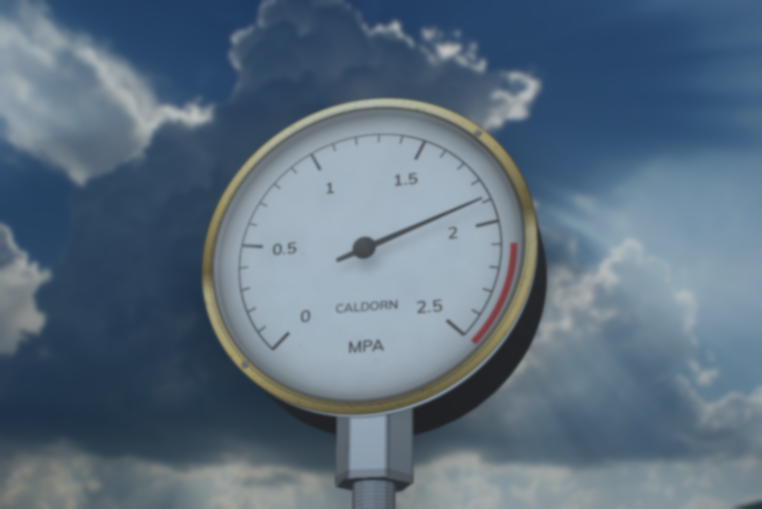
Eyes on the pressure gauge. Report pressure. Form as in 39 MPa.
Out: 1.9 MPa
